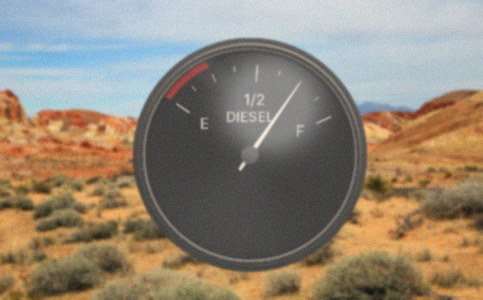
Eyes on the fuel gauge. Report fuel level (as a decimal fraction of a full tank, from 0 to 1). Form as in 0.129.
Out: 0.75
